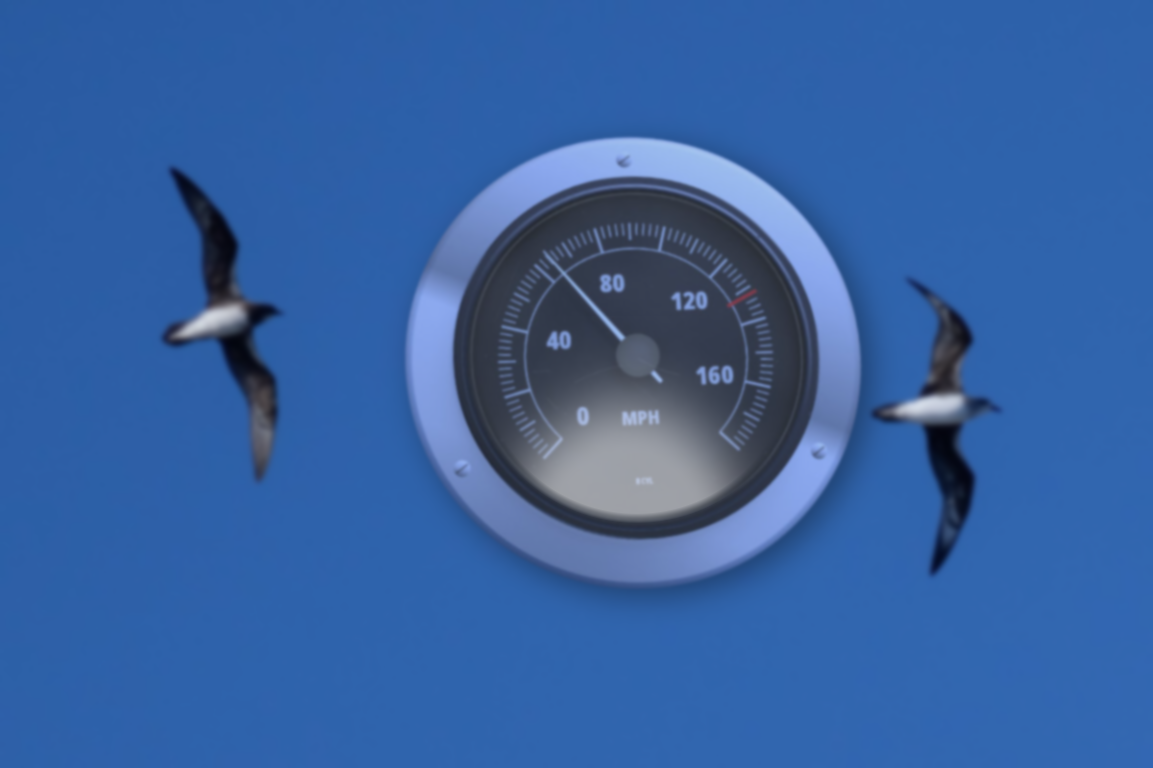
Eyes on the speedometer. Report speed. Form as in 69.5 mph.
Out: 64 mph
